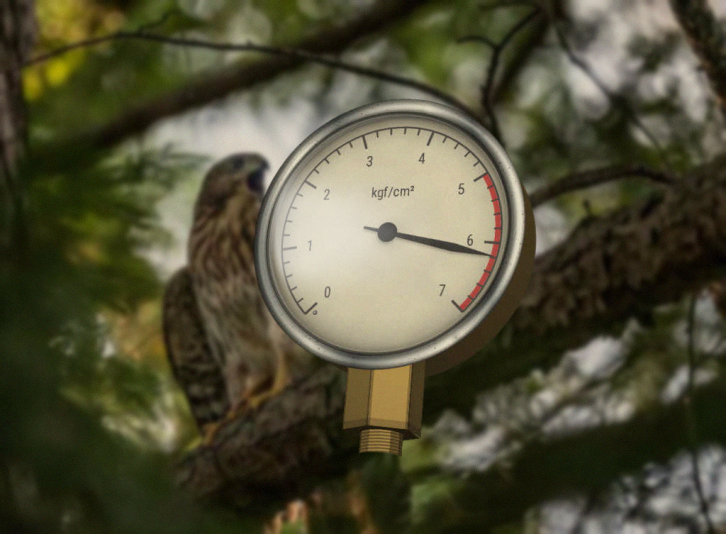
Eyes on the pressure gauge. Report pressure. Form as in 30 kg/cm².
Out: 6.2 kg/cm²
